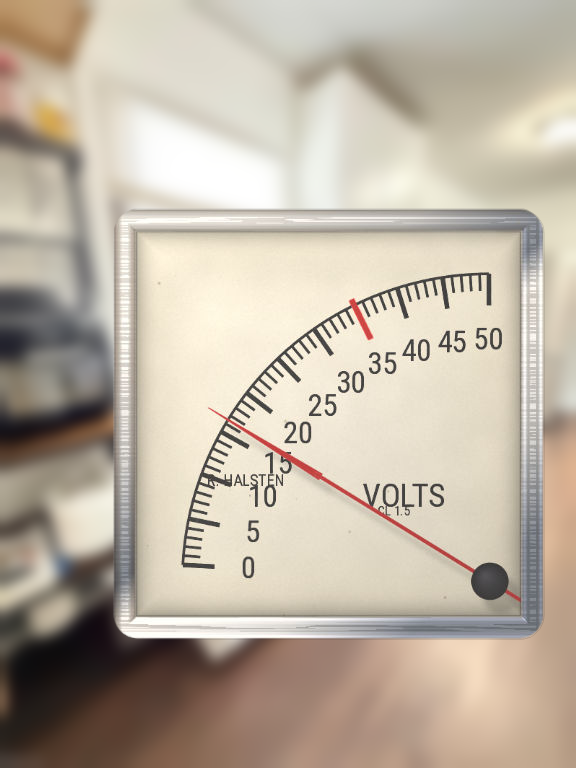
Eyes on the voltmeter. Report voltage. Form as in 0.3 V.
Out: 16.5 V
